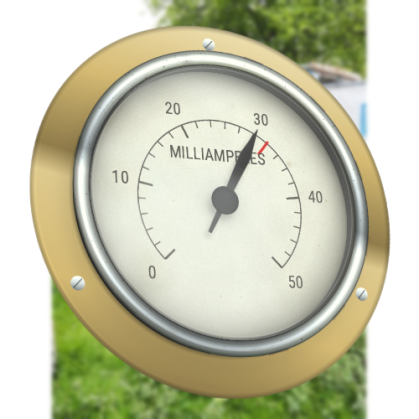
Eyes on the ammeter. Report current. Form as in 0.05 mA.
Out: 30 mA
